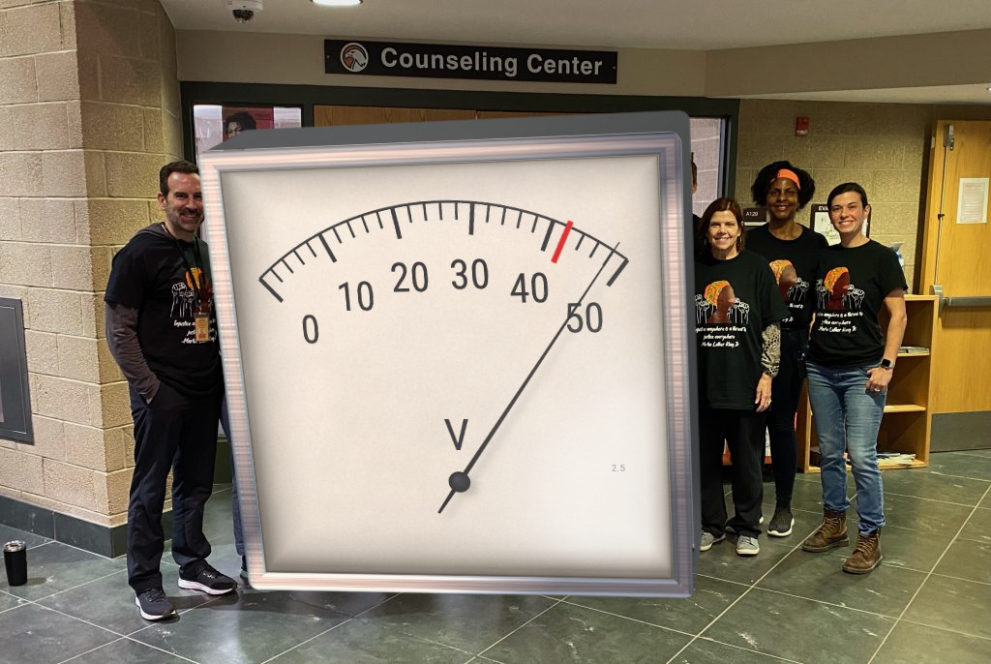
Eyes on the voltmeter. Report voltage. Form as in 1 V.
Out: 48 V
